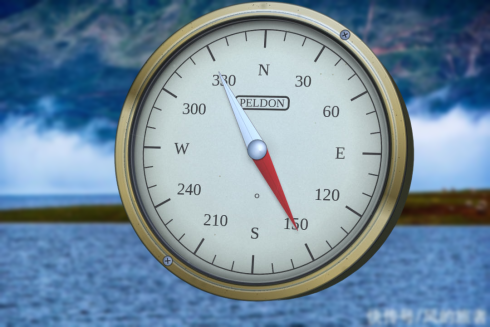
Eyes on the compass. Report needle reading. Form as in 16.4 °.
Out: 150 °
